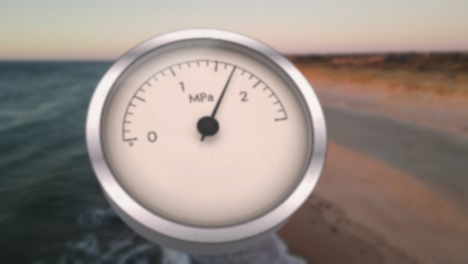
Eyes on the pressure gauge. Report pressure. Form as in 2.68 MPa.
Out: 1.7 MPa
